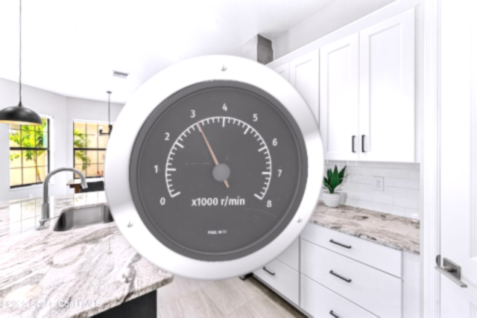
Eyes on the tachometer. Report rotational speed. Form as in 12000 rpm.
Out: 3000 rpm
